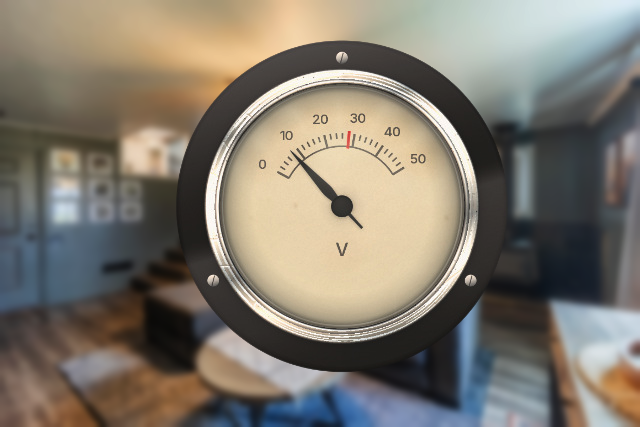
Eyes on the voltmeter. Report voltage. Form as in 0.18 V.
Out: 8 V
